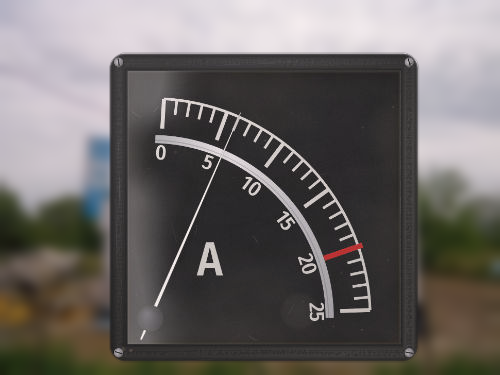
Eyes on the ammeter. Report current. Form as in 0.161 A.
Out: 6 A
